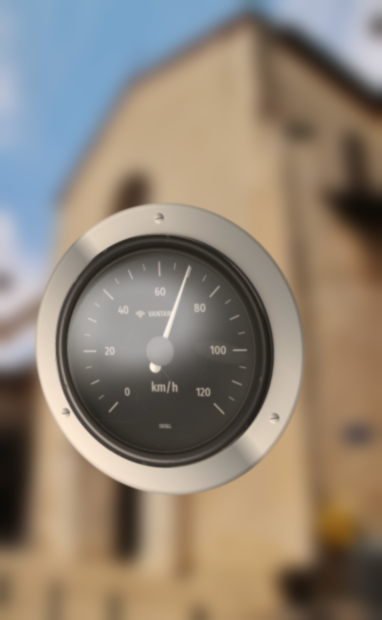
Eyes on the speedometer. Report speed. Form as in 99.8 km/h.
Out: 70 km/h
